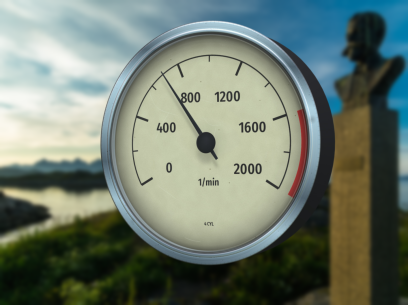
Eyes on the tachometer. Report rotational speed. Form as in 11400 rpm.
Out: 700 rpm
